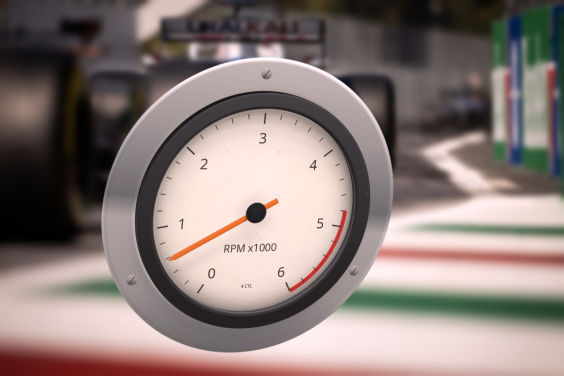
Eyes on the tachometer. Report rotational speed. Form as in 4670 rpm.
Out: 600 rpm
